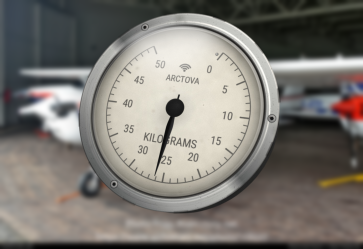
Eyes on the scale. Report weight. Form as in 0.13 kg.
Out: 26 kg
